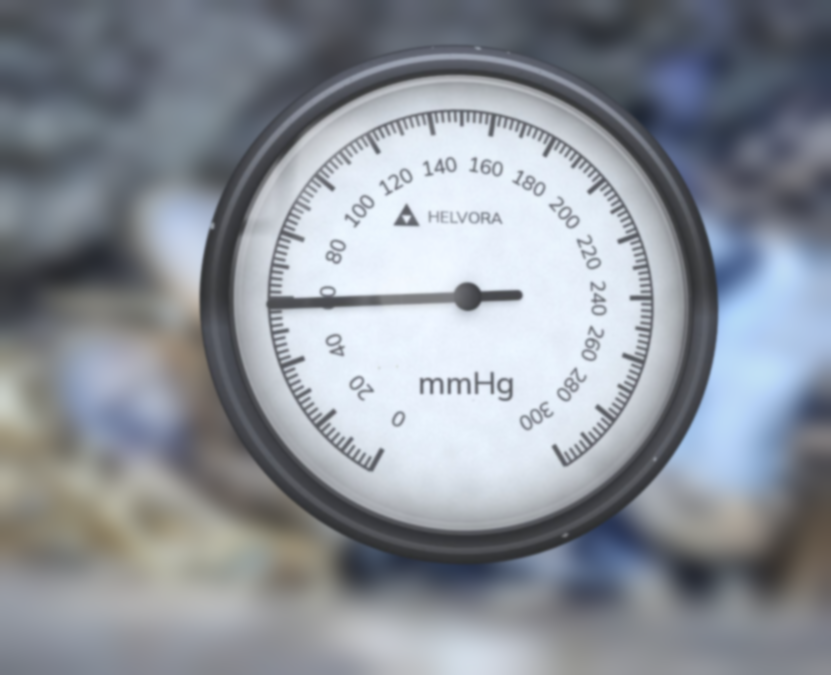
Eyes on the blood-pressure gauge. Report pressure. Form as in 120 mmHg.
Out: 58 mmHg
